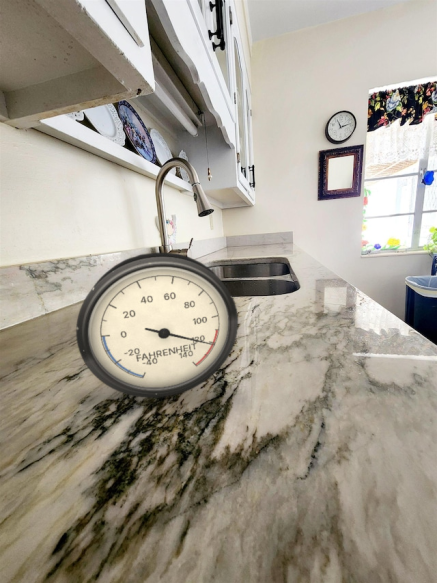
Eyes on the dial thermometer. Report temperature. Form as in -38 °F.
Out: 120 °F
